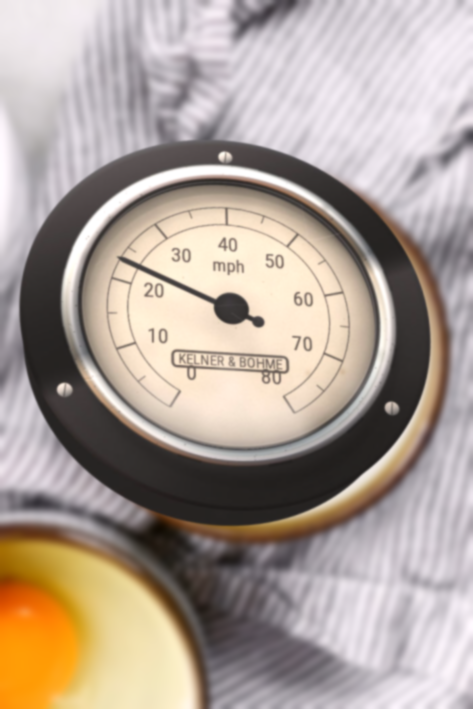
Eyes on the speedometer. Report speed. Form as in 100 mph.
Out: 22.5 mph
